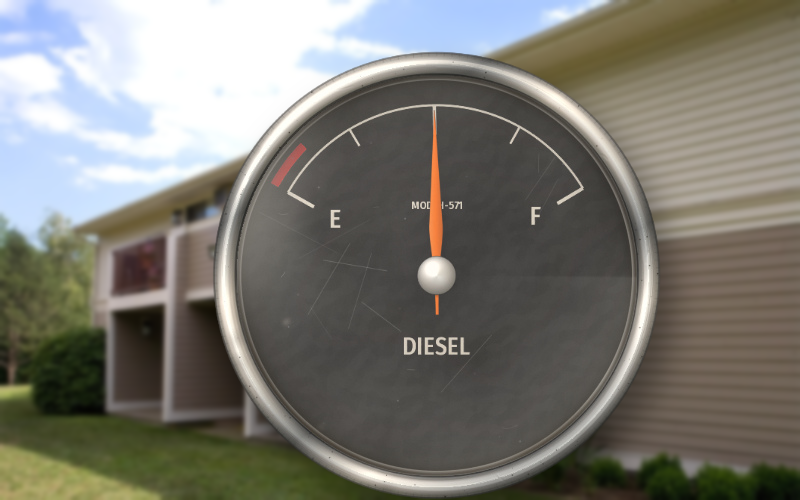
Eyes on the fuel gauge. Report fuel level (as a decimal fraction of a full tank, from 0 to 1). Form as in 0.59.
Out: 0.5
